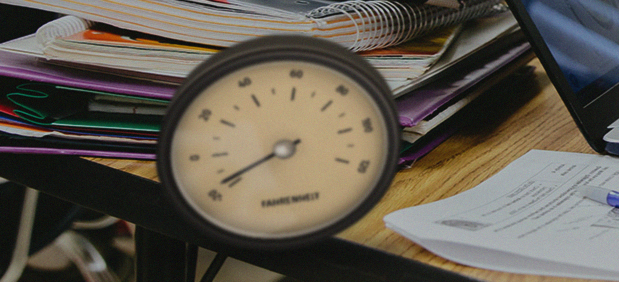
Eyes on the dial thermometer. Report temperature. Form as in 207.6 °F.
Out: -15 °F
